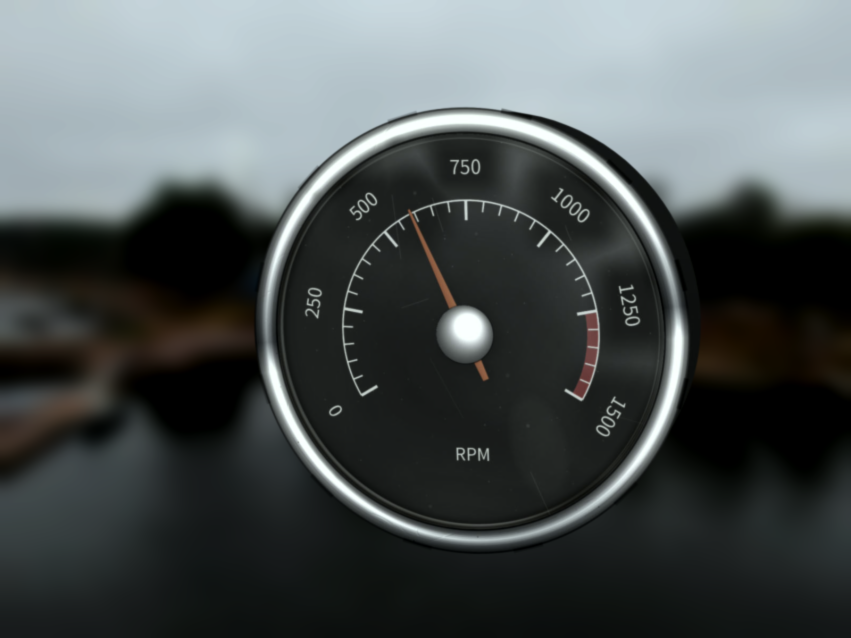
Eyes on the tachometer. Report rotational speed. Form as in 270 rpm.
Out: 600 rpm
